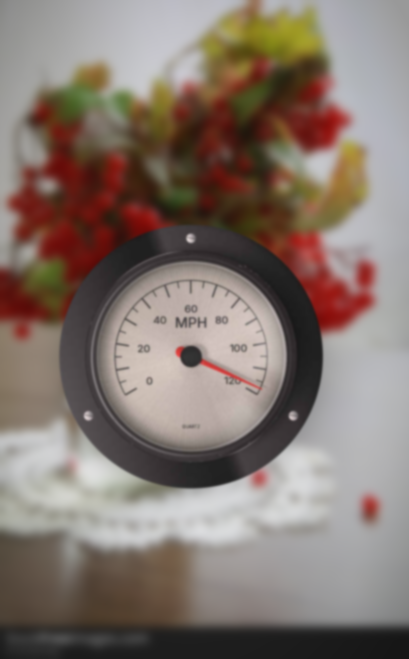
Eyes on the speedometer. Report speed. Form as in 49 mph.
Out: 117.5 mph
